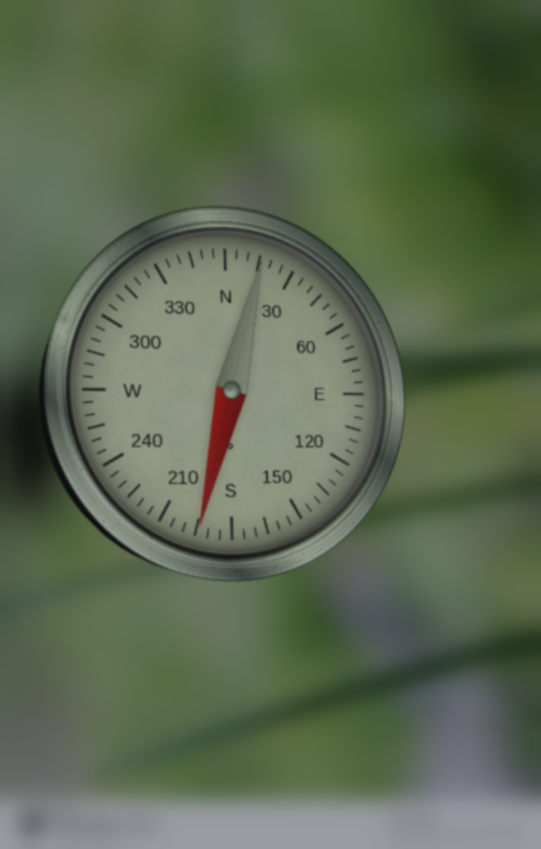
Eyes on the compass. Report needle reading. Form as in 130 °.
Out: 195 °
